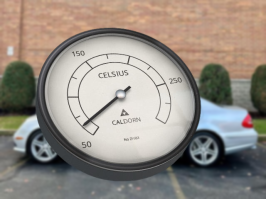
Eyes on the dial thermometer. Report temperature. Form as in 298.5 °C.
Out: 62.5 °C
